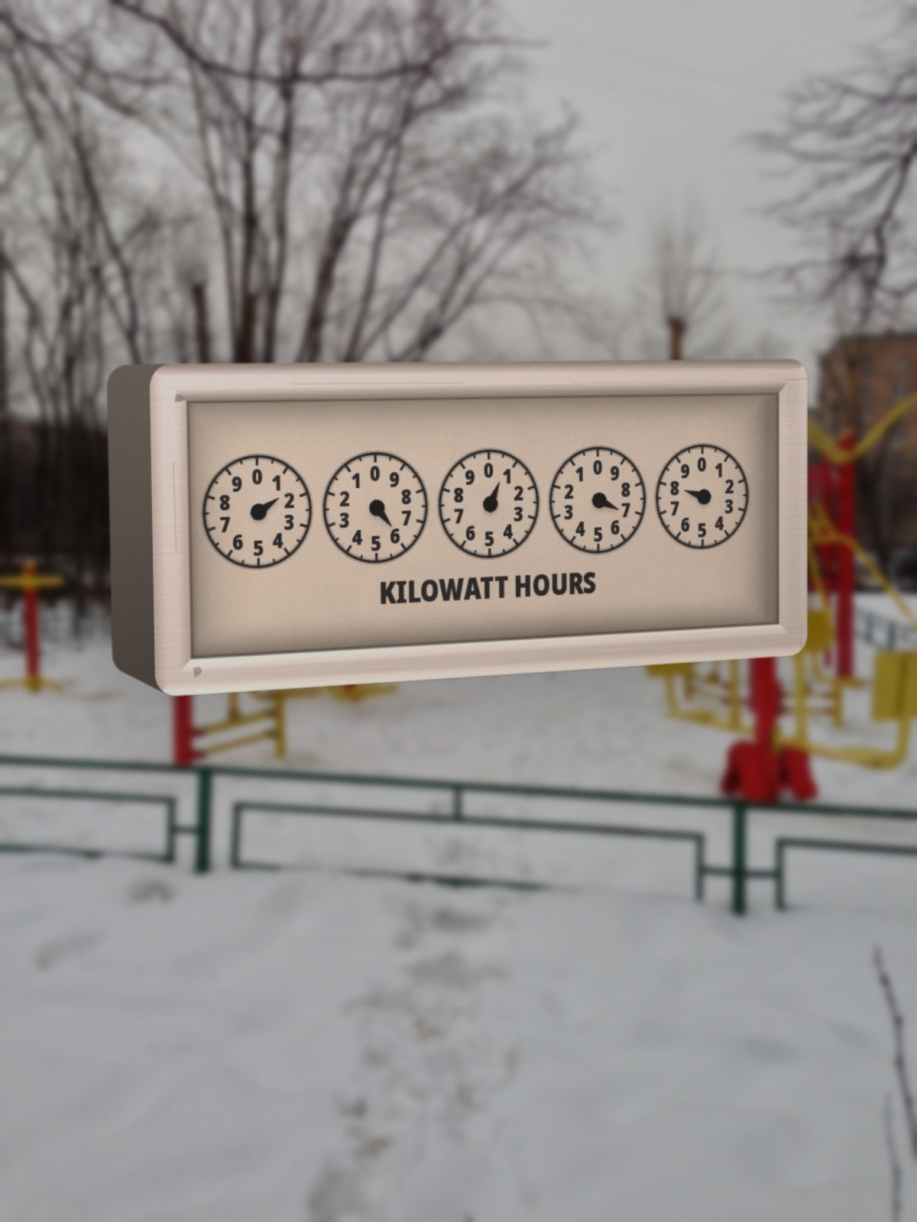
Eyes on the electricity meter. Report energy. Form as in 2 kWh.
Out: 16068 kWh
